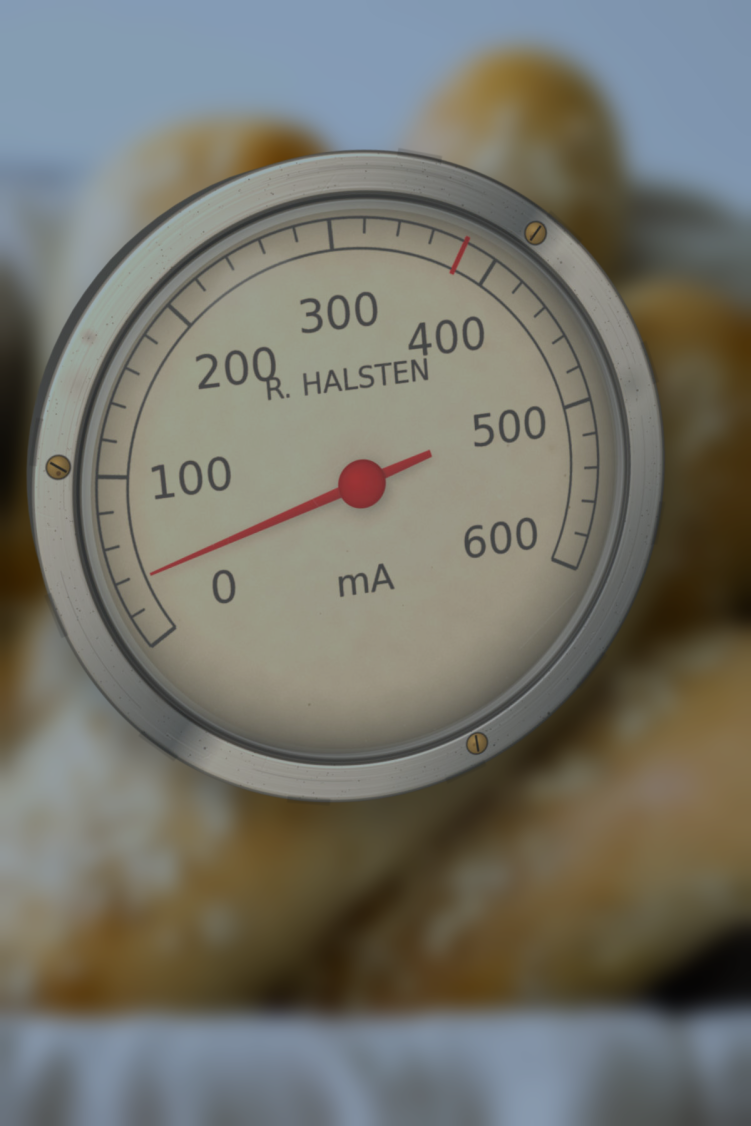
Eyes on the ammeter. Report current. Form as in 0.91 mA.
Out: 40 mA
